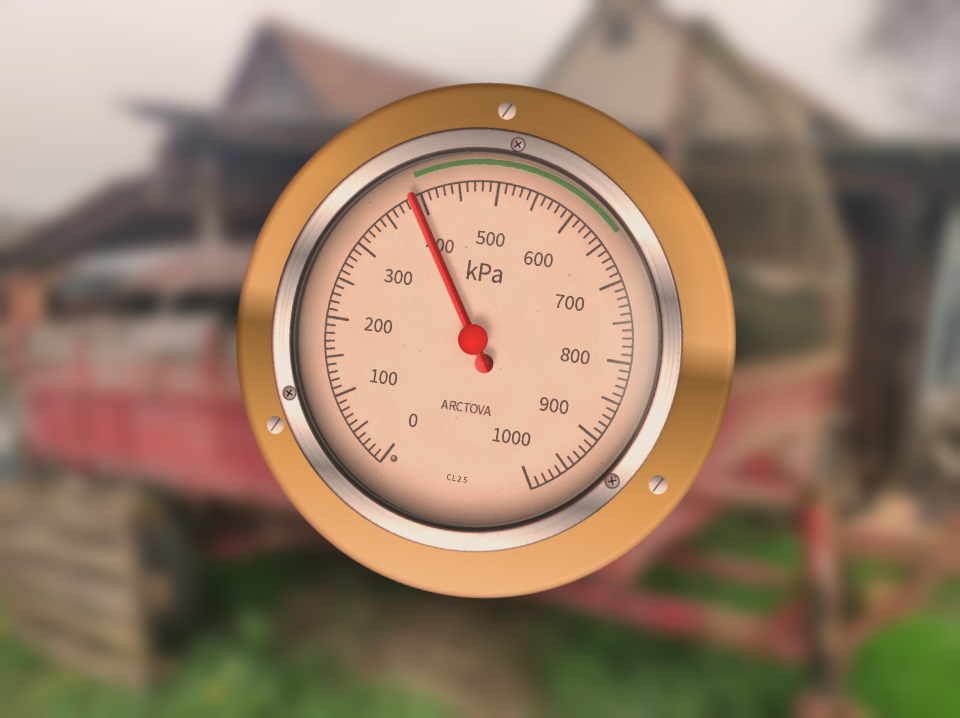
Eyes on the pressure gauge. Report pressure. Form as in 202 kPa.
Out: 390 kPa
